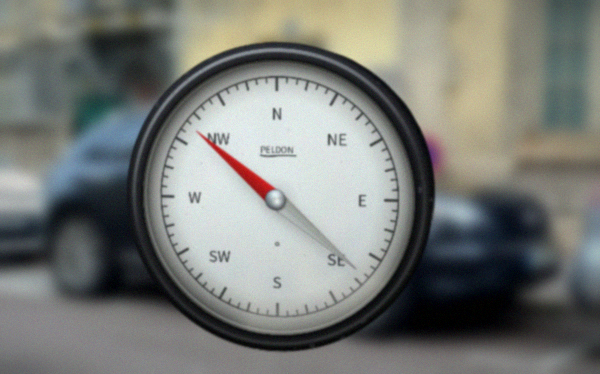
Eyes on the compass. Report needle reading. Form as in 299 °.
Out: 310 °
